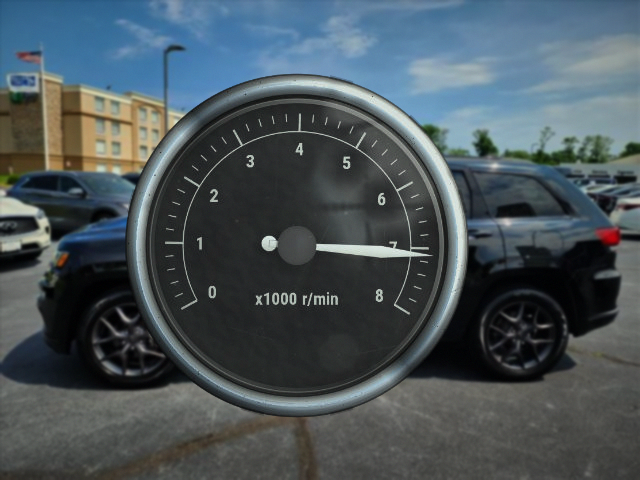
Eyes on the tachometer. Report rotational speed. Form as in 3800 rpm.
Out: 7100 rpm
